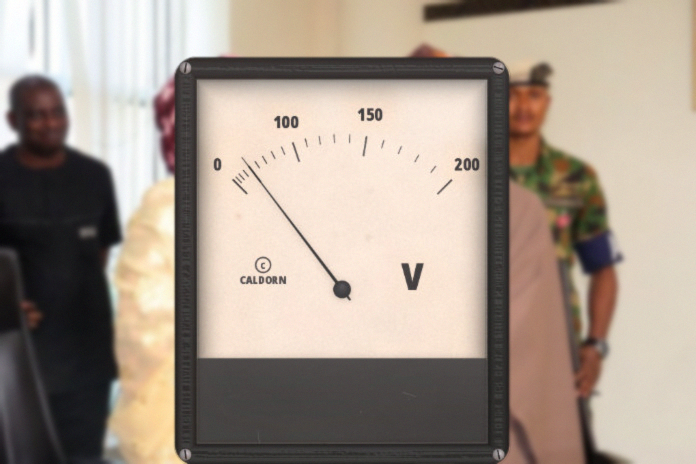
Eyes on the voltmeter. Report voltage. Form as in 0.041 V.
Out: 50 V
